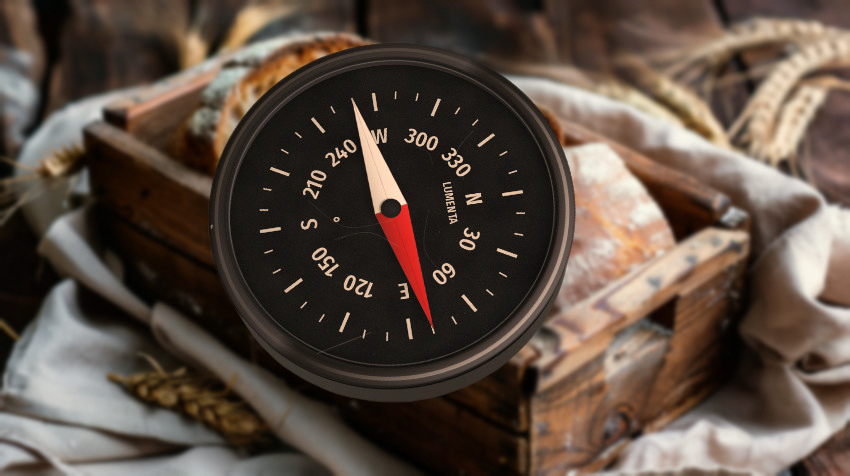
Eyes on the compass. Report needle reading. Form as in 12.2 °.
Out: 80 °
